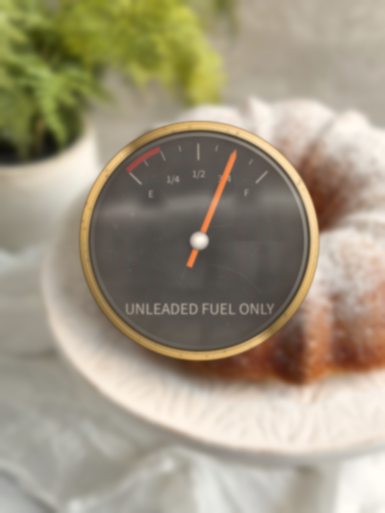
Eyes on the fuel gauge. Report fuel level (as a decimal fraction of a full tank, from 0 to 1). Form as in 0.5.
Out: 0.75
